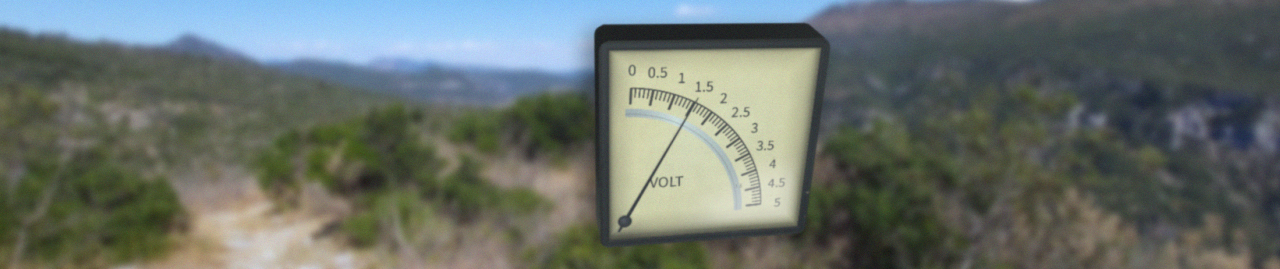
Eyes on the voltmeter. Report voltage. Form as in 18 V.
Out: 1.5 V
